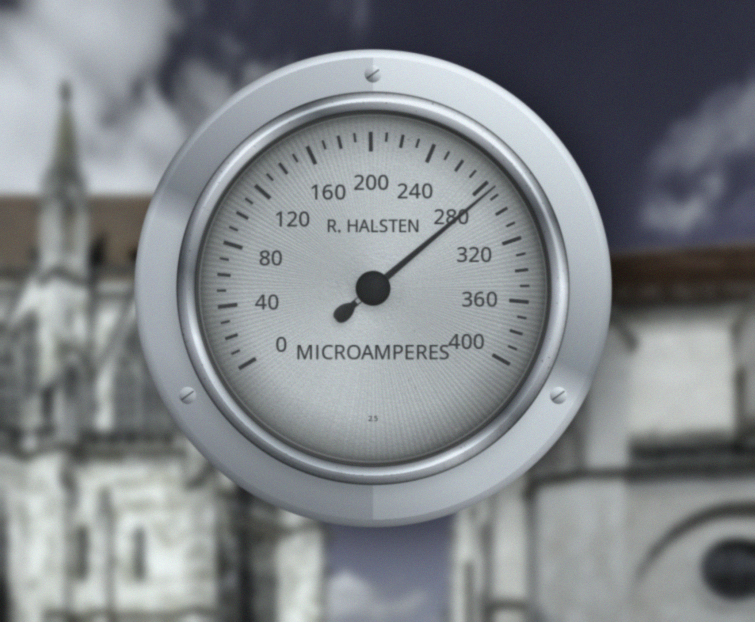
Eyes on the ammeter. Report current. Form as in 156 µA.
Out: 285 µA
